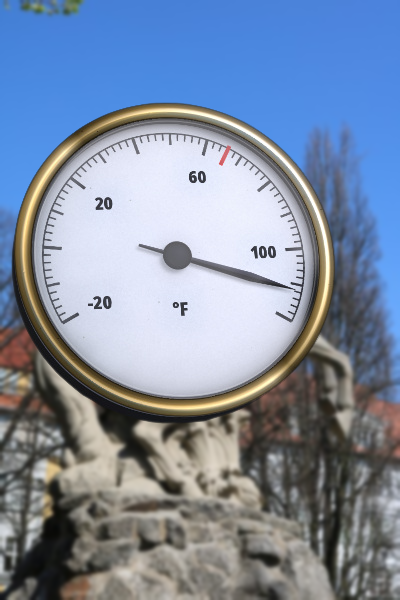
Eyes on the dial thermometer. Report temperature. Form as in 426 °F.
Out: 112 °F
